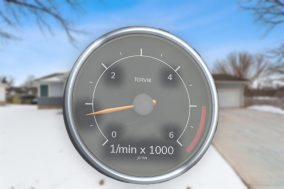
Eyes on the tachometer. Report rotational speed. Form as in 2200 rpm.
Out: 750 rpm
